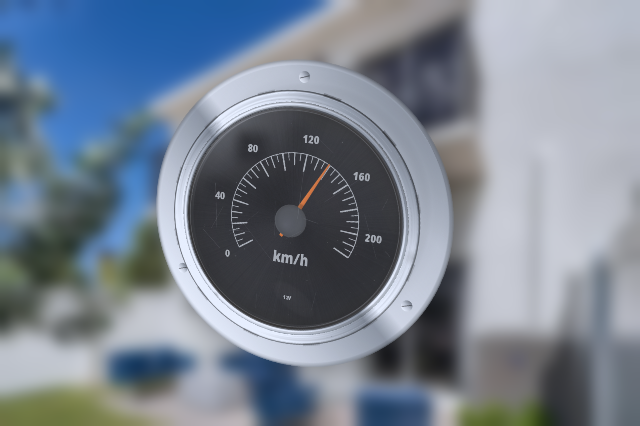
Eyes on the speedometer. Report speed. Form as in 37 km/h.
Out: 140 km/h
